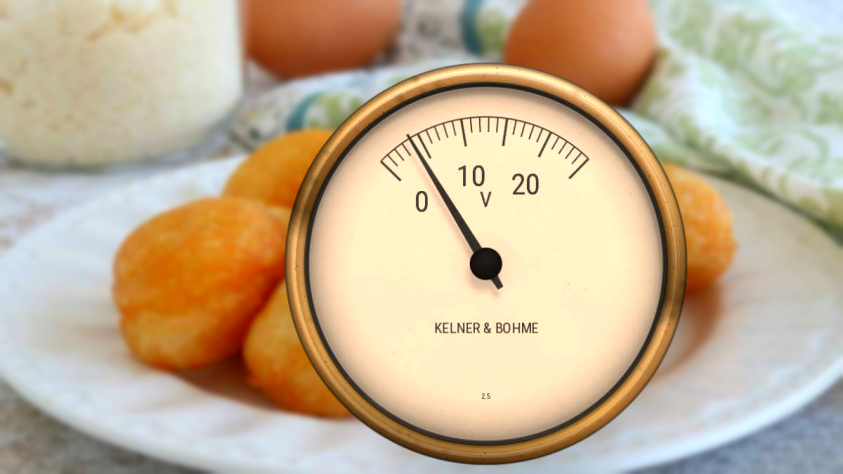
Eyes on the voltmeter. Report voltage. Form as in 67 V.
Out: 4 V
